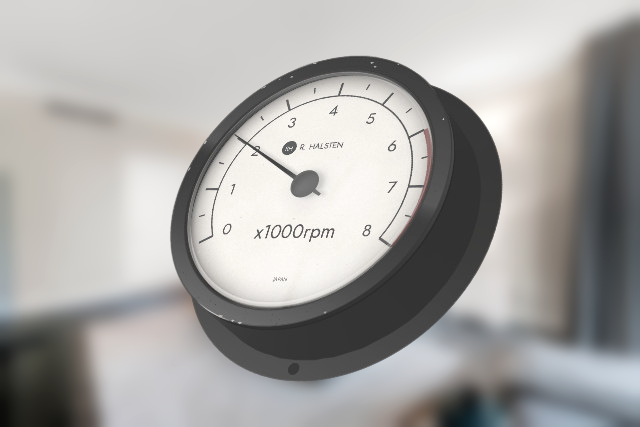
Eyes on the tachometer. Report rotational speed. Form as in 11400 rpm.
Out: 2000 rpm
